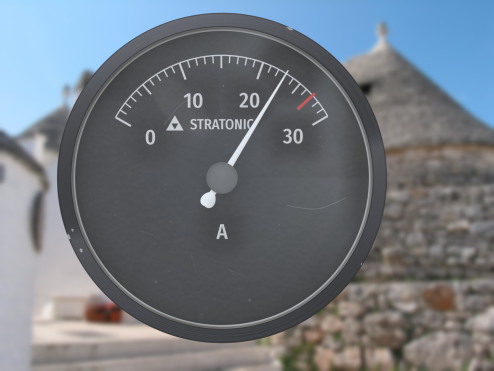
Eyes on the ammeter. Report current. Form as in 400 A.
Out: 23 A
